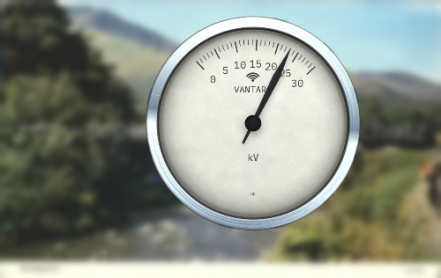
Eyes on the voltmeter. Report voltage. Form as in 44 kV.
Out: 23 kV
